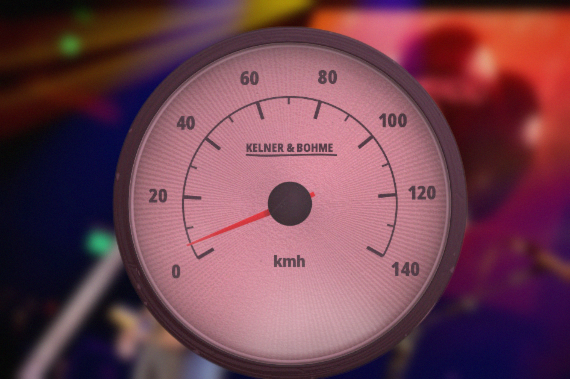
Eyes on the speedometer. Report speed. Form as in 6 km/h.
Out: 5 km/h
